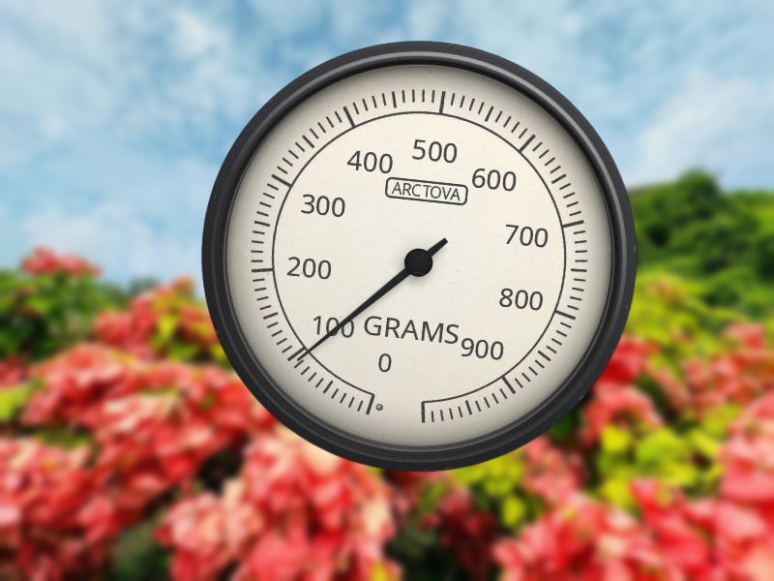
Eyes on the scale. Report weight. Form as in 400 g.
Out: 95 g
